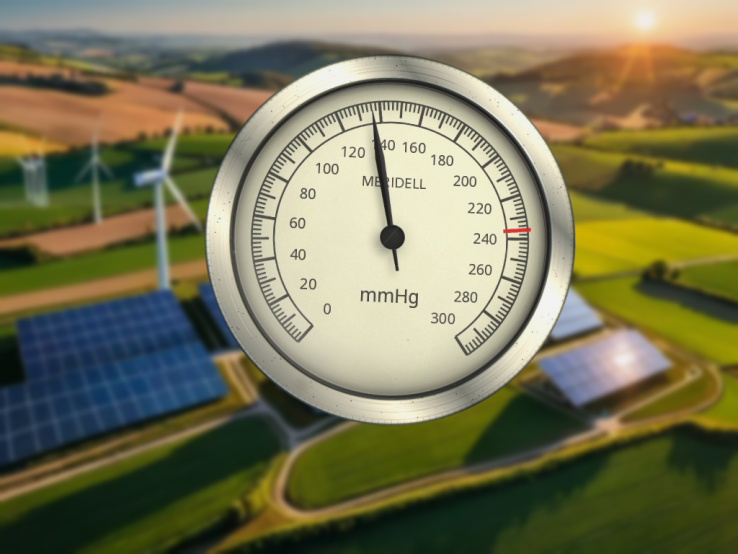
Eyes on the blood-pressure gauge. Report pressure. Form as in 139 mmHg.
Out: 136 mmHg
